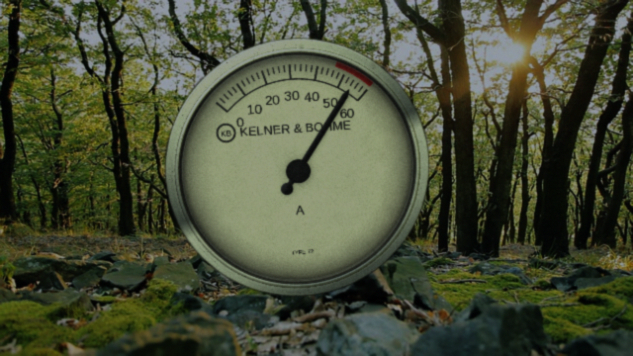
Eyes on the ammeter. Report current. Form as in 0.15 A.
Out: 54 A
